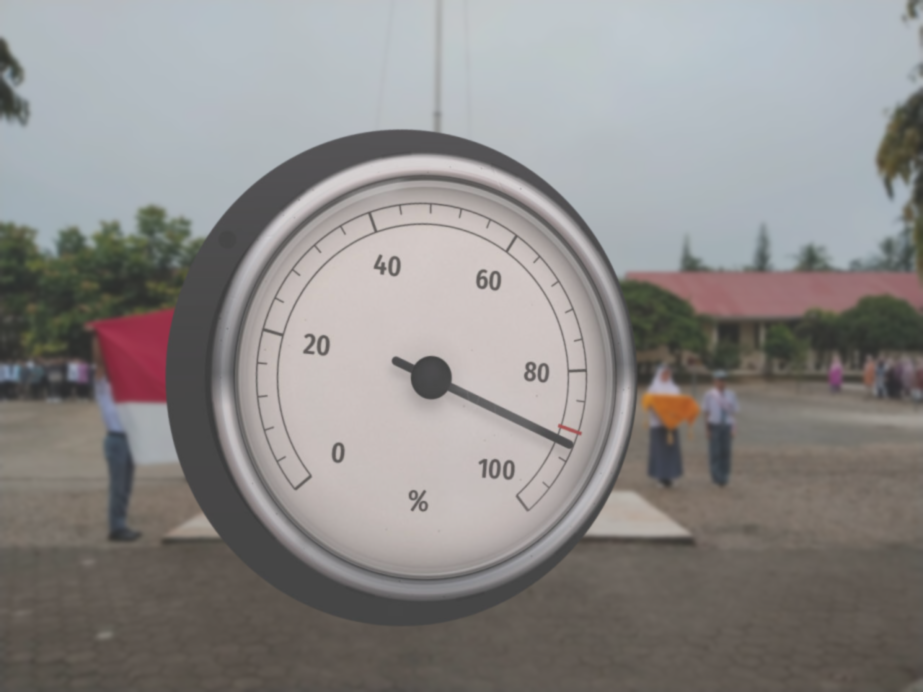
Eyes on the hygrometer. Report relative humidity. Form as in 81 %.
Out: 90 %
